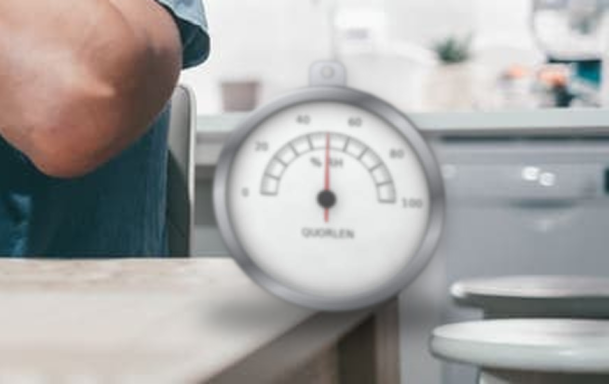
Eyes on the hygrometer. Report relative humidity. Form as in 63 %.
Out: 50 %
